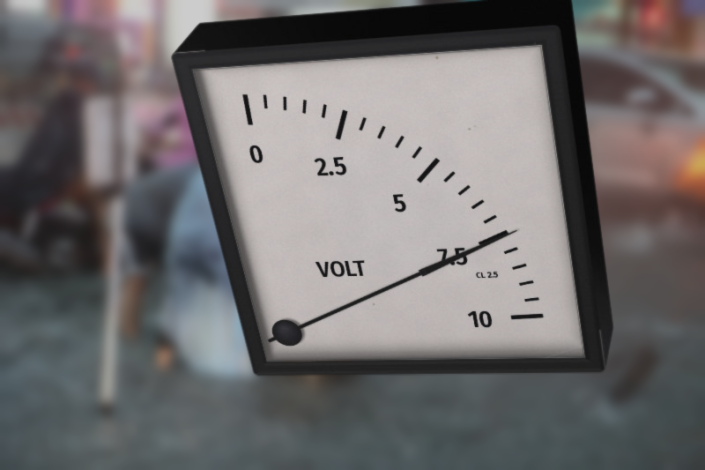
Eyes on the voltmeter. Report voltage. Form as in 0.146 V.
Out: 7.5 V
